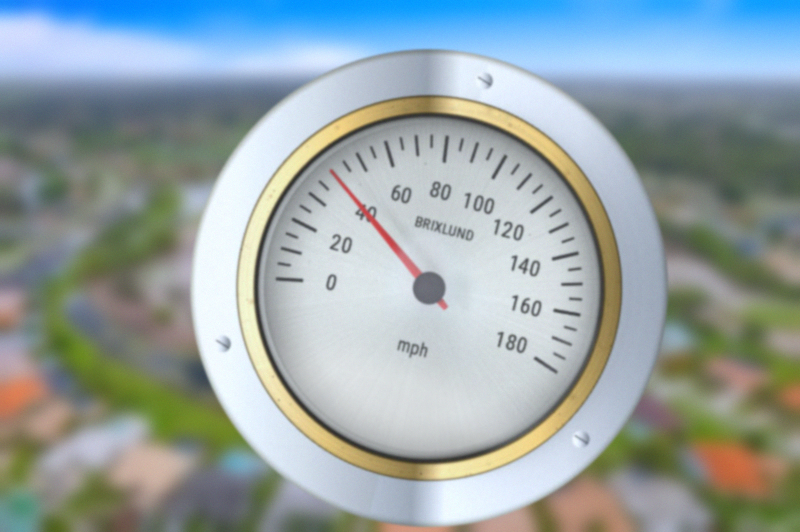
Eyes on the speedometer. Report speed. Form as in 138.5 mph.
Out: 40 mph
